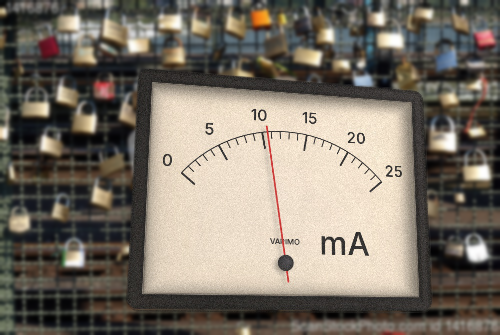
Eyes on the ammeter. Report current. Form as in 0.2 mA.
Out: 10.5 mA
